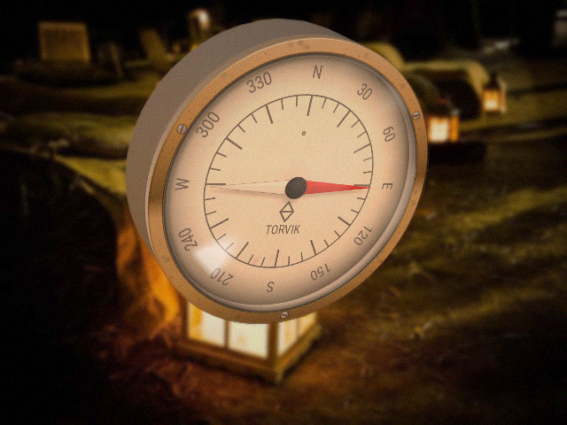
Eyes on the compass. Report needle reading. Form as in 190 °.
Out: 90 °
